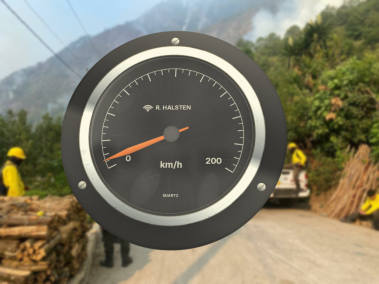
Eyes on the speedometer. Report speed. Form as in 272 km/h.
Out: 5 km/h
